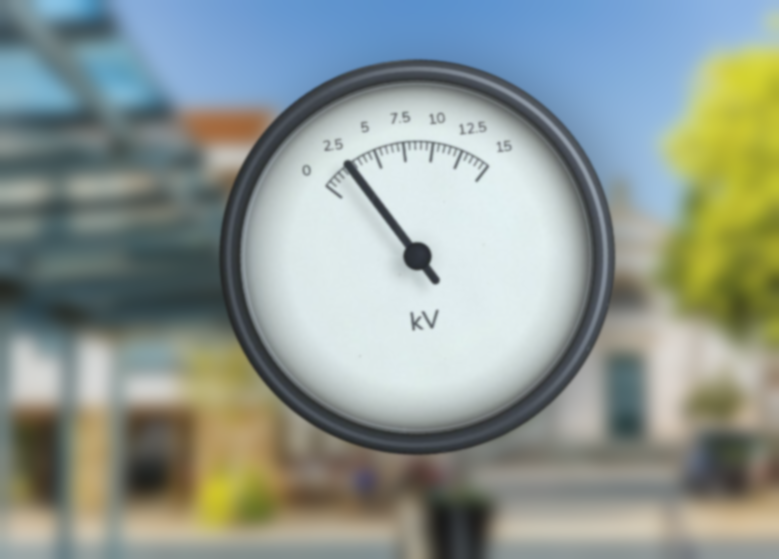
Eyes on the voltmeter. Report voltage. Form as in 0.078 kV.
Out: 2.5 kV
